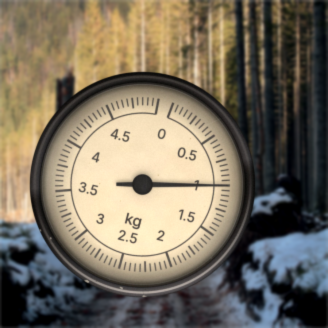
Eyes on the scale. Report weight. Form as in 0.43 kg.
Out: 1 kg
